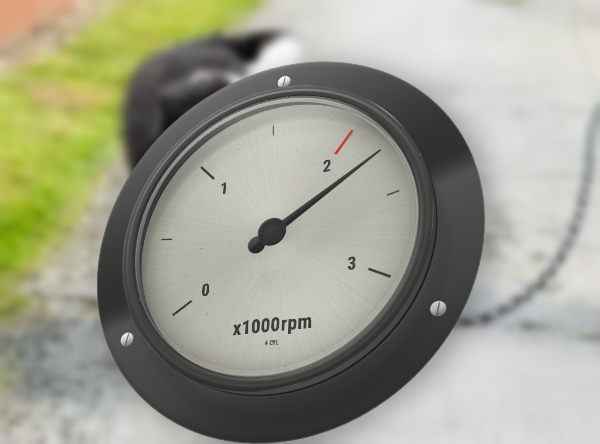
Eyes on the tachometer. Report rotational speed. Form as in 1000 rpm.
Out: 2250 rpm
